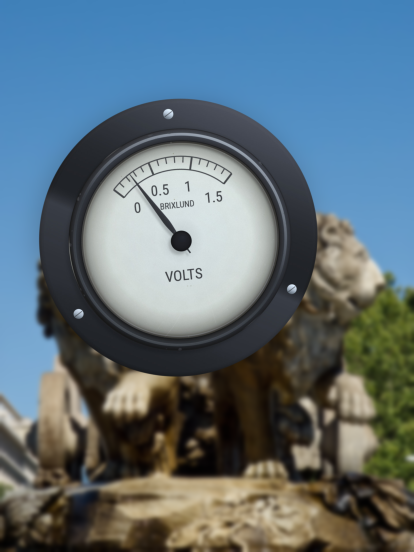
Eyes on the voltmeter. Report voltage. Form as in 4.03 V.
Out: 0.25 V
